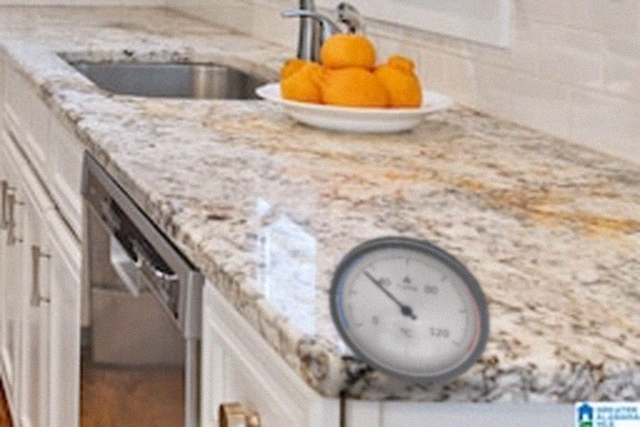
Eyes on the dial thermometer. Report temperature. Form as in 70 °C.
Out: 35 °C
